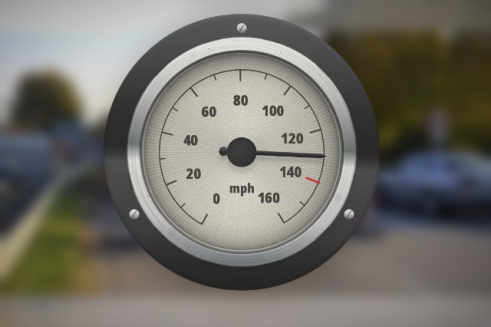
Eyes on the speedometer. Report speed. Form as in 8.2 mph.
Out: 130 mph
